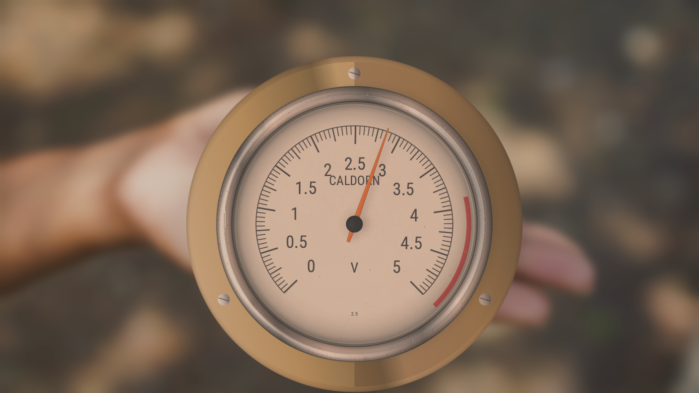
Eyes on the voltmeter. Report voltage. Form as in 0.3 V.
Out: 2.85 V
